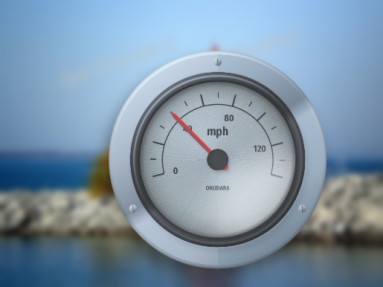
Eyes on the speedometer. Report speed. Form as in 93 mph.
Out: 40 mph
